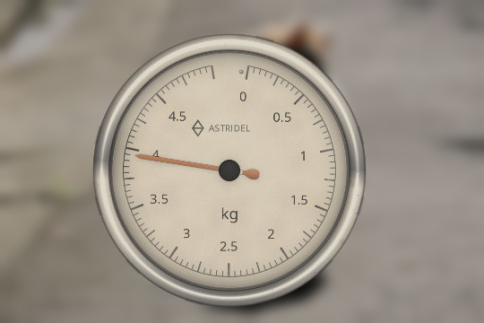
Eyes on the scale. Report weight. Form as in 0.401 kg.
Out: 3.95 kg
